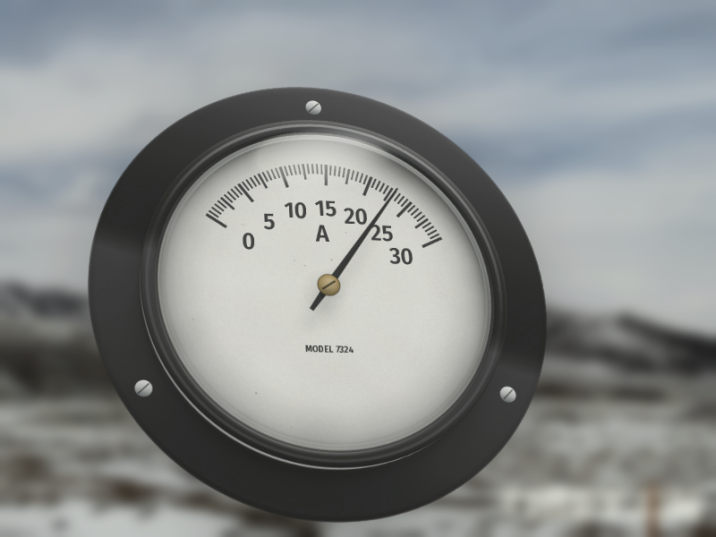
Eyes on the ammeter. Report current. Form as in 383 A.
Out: 23 A
